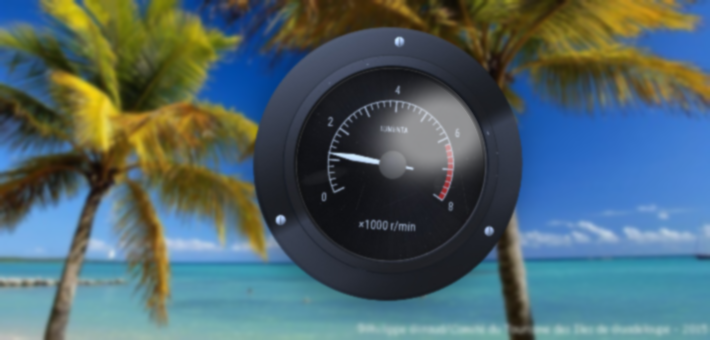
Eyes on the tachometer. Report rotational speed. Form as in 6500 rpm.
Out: 1200 rpm
